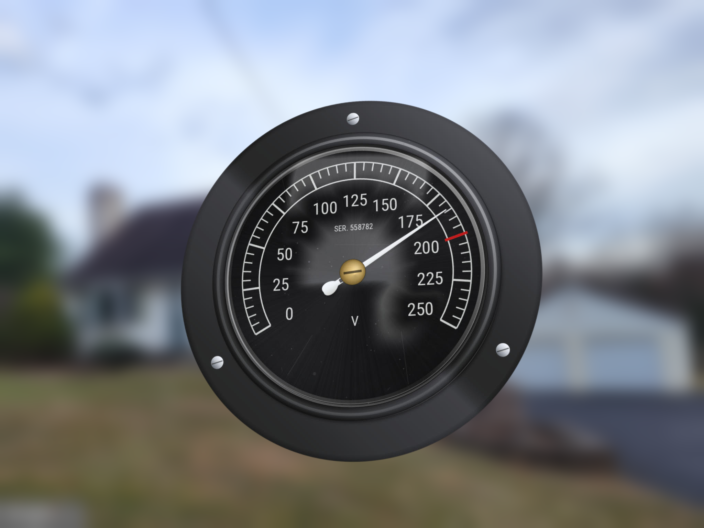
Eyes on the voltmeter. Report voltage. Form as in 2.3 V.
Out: 185 V
